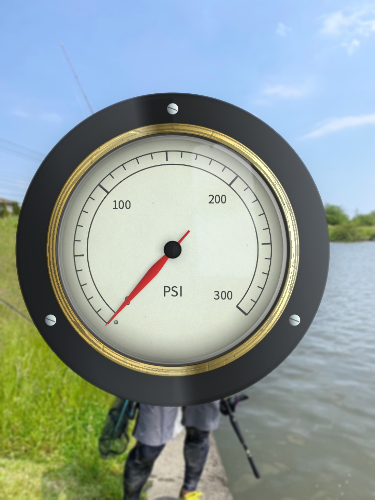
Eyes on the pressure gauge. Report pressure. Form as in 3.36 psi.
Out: 0 psi
